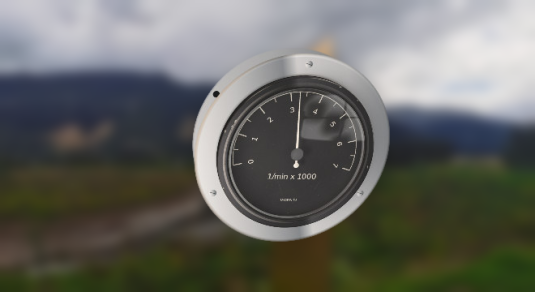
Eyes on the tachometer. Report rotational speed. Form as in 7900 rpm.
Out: 3250 rpm
